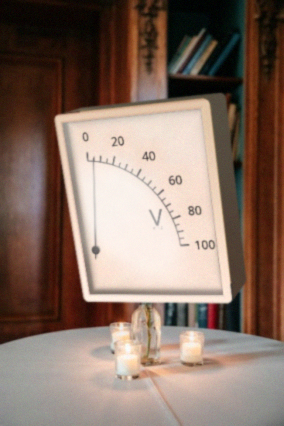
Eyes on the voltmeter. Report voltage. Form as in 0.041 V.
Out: 5 V
